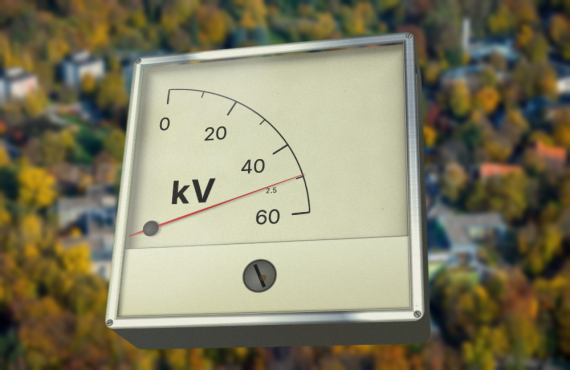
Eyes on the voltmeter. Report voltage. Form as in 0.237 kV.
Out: 50 kV
